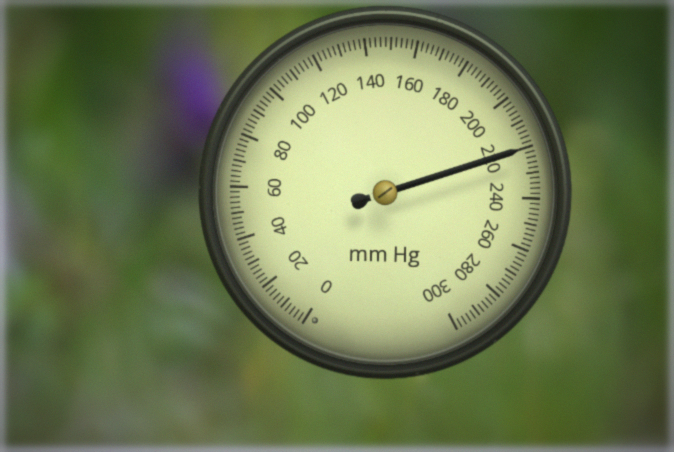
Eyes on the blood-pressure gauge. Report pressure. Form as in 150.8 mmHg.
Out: 220 mmHg
